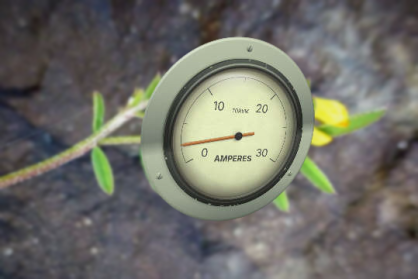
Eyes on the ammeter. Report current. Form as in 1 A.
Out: 2.5 A
